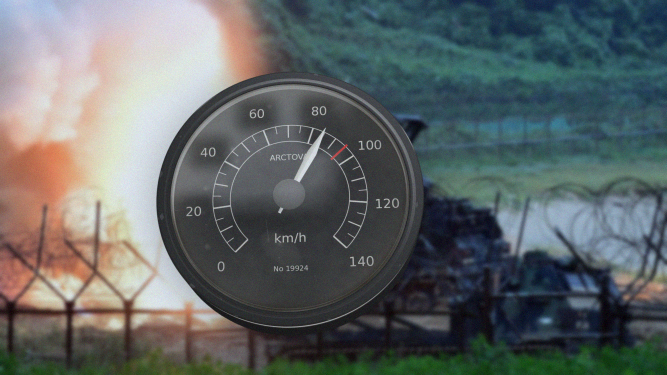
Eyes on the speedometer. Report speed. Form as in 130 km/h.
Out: 85 km/h
